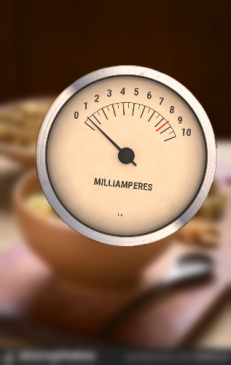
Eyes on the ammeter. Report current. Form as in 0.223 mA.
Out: 0.5 mA
